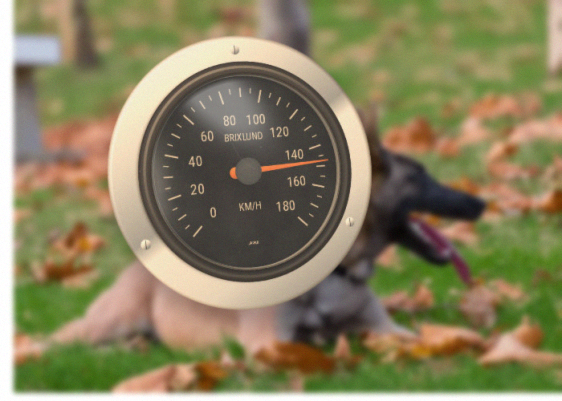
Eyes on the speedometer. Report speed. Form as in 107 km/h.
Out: 147.5 km/h
